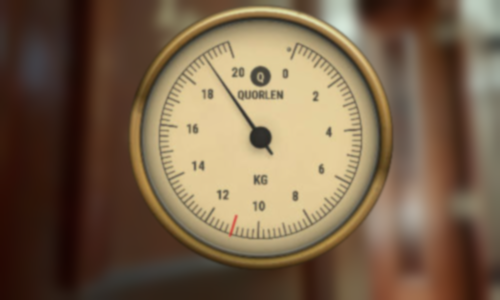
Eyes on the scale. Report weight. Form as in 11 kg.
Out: 19 kg
